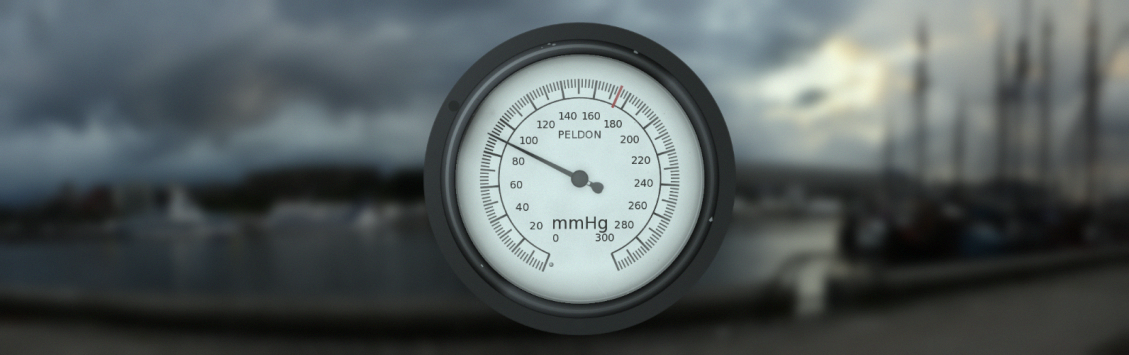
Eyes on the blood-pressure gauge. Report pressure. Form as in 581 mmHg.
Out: 90 mmHg
